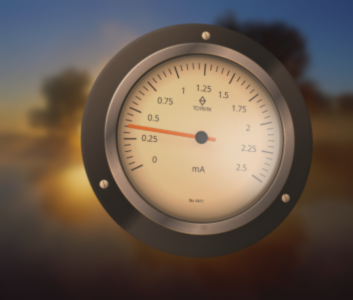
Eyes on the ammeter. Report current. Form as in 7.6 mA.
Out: 0.35 mA
